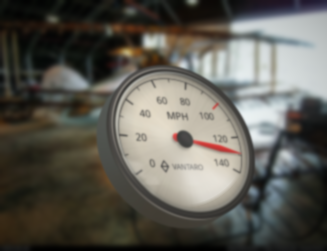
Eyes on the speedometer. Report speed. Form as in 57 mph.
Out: 130 mph
